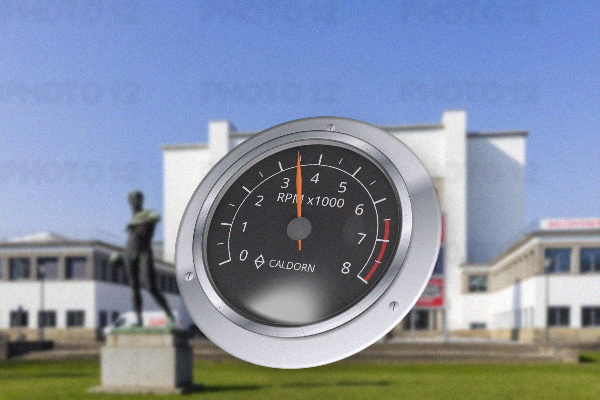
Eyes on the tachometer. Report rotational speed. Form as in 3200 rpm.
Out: 3500 rpm
